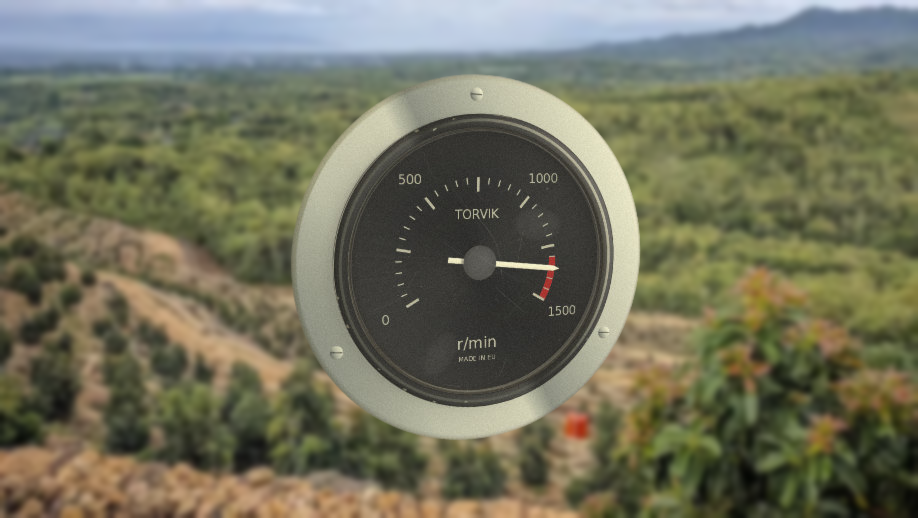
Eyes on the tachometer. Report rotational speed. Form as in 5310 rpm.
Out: 1350 rpm
